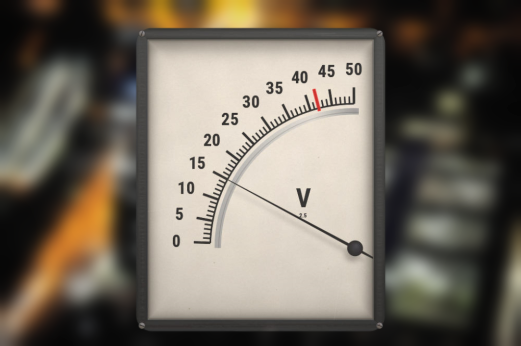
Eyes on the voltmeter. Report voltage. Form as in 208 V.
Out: 15 V
